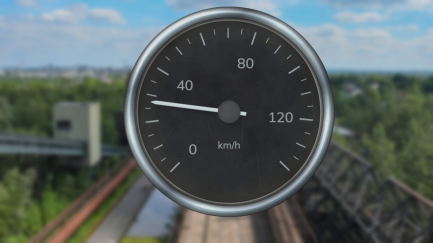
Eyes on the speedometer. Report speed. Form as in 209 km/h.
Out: 27.5 km/h
